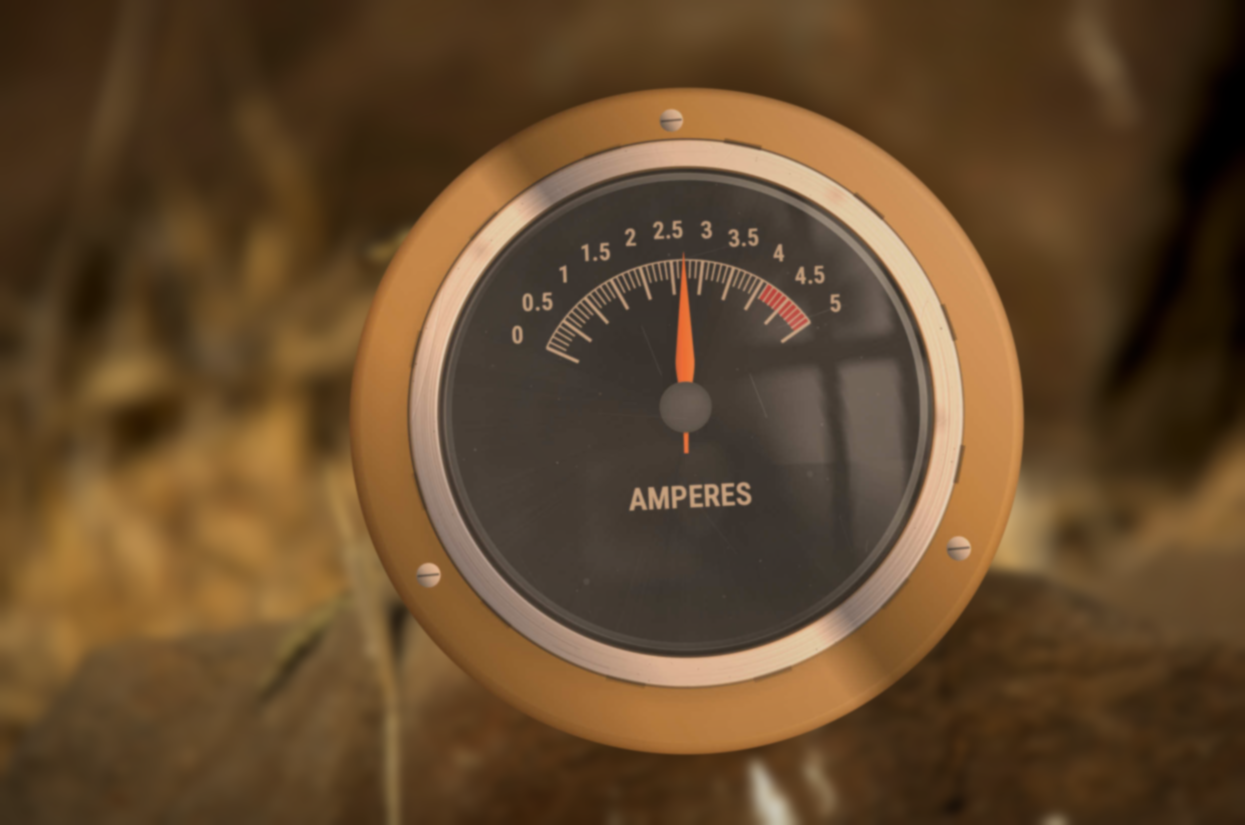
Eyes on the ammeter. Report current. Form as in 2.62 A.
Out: 2.7 A
